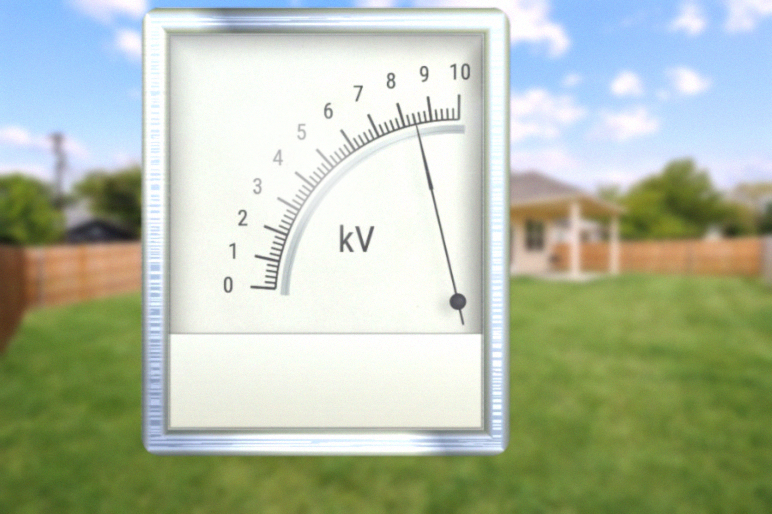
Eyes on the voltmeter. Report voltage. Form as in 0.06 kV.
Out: 8.4 kV
